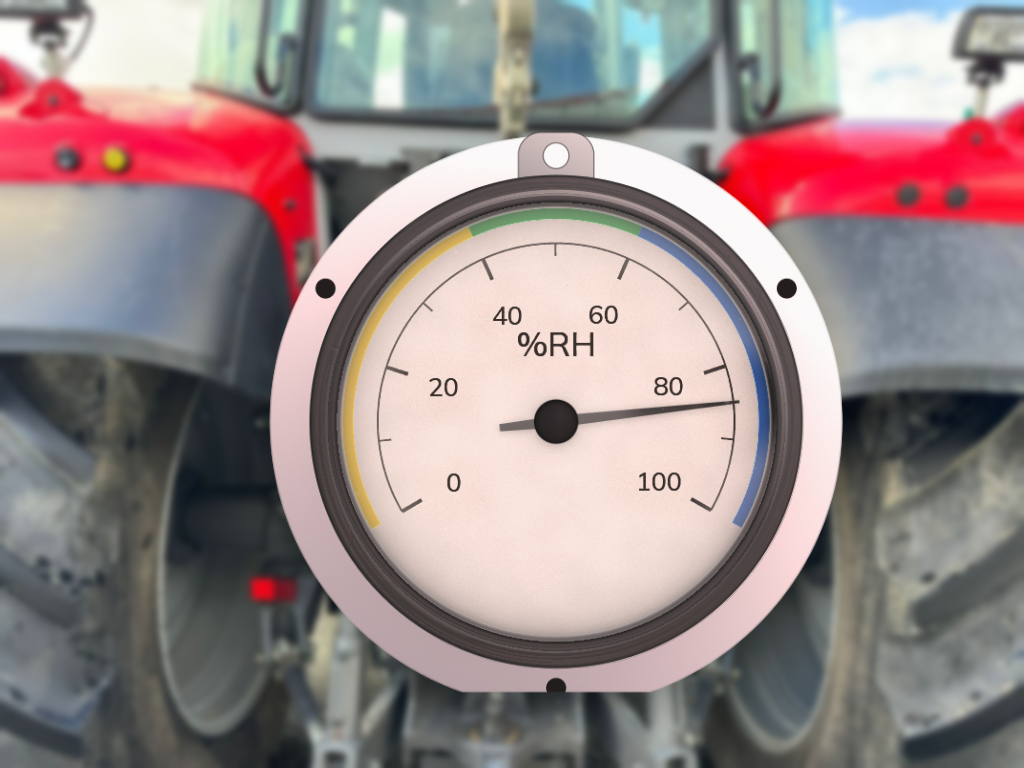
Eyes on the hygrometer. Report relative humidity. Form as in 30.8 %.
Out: 85 %
